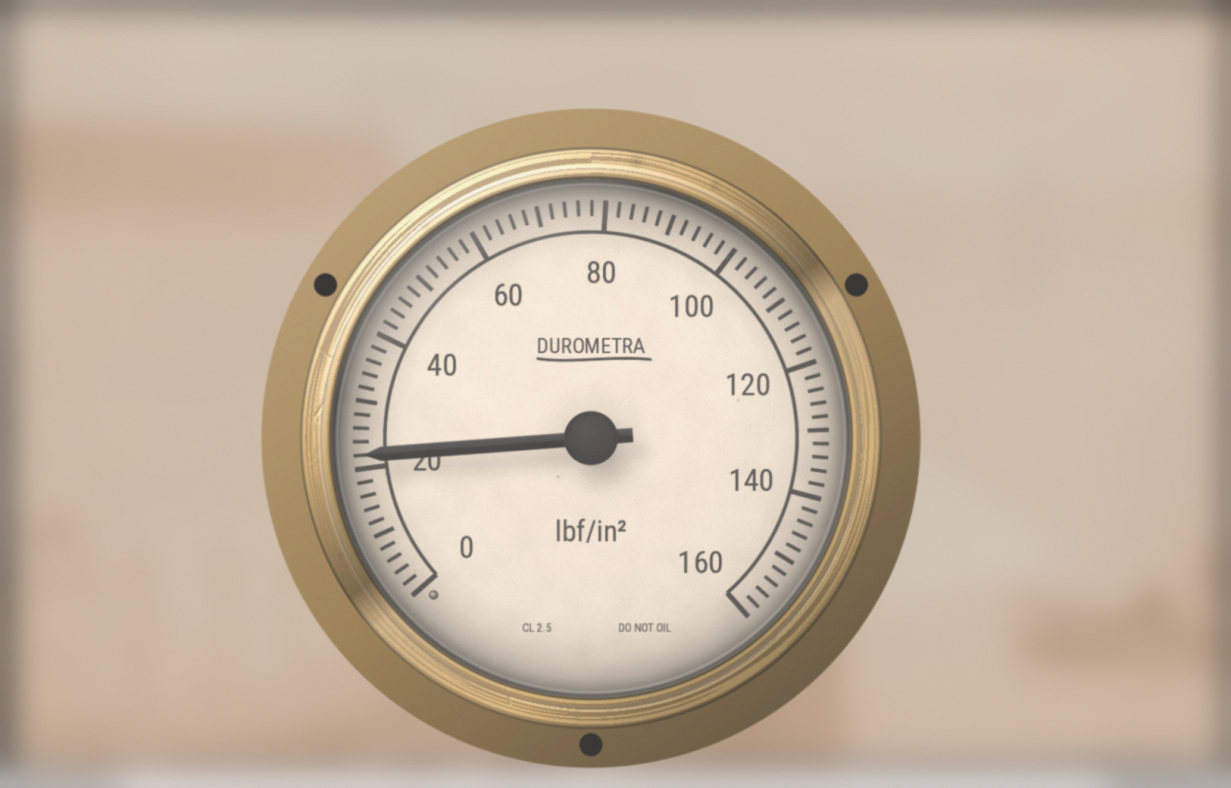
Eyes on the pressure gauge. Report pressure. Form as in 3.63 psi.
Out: 22 psi
